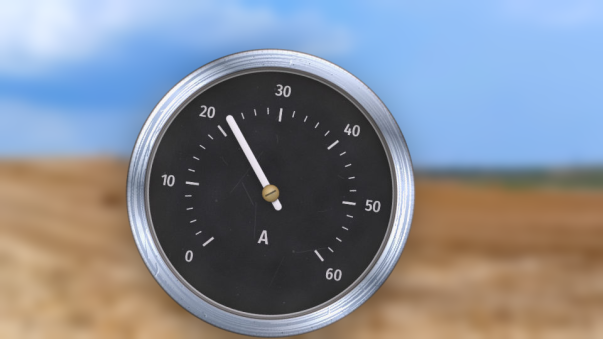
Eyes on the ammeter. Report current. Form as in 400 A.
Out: 22 A
